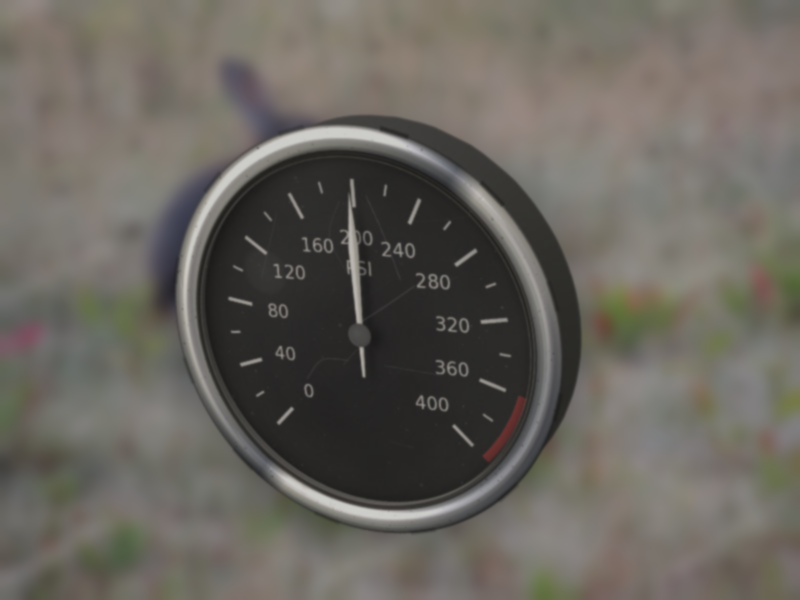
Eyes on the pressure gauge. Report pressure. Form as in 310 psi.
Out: 200 psi
